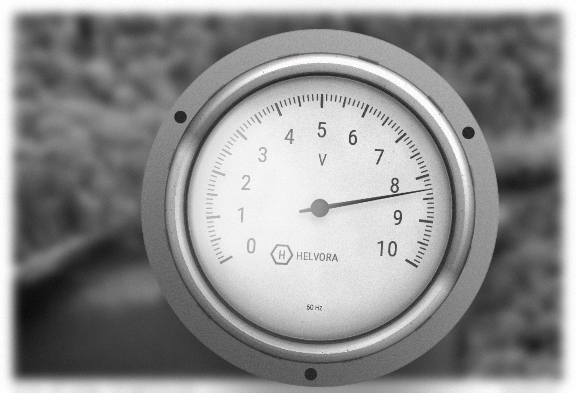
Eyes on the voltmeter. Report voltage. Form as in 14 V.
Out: 8.3 V
